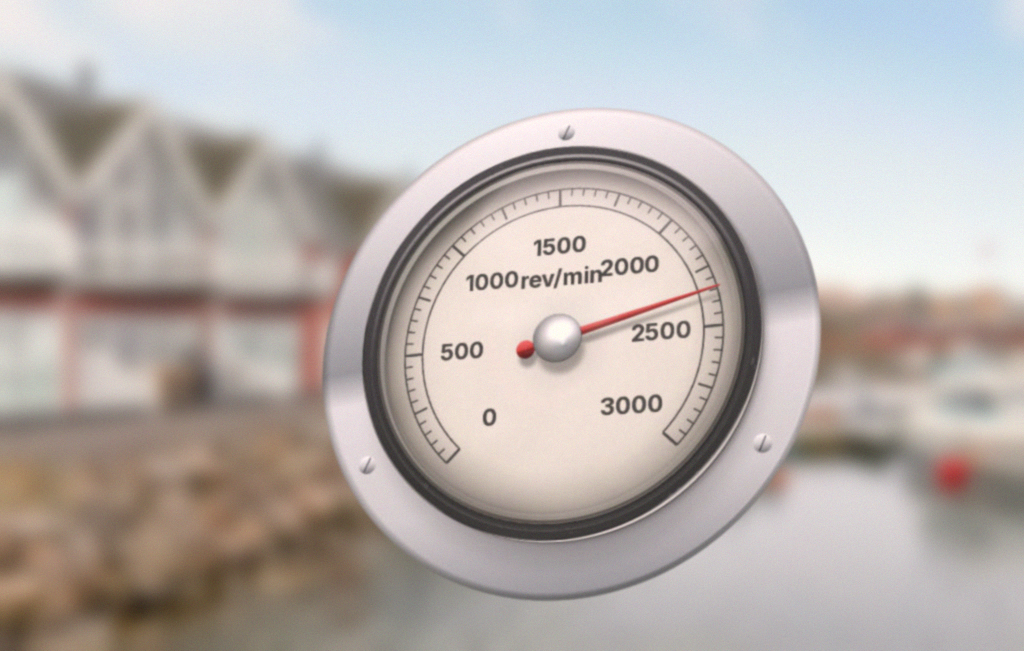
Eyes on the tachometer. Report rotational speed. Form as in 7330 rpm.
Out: 2350 rpm
